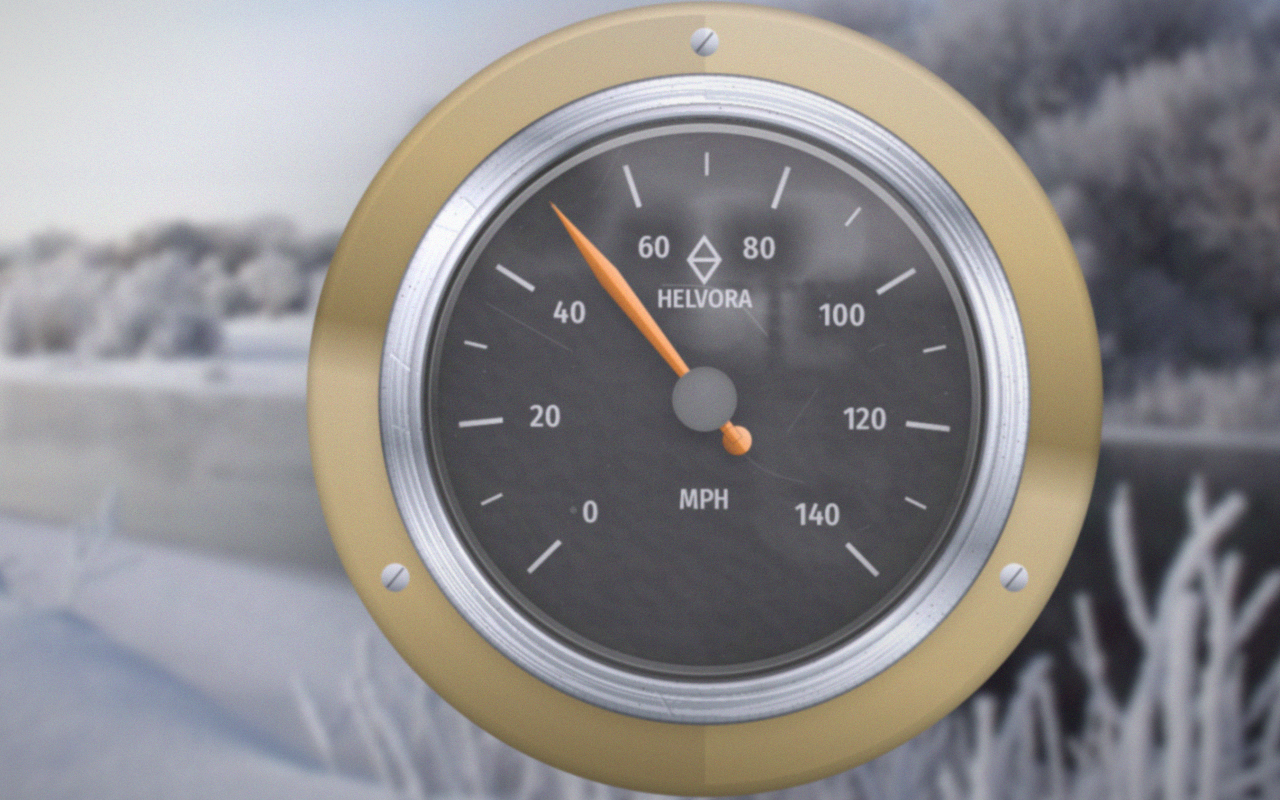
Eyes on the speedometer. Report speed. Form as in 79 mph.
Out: 50 mph
